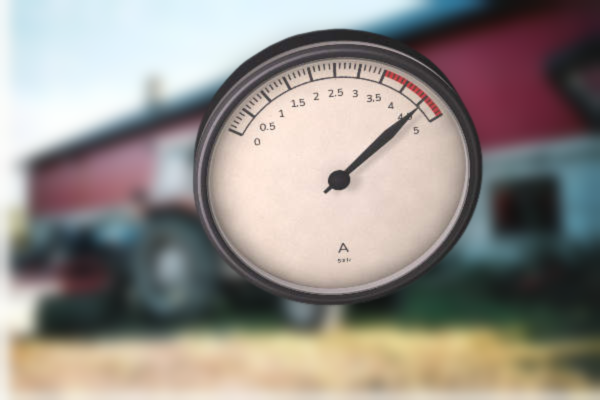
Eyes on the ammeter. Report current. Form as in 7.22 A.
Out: 4.5 A
